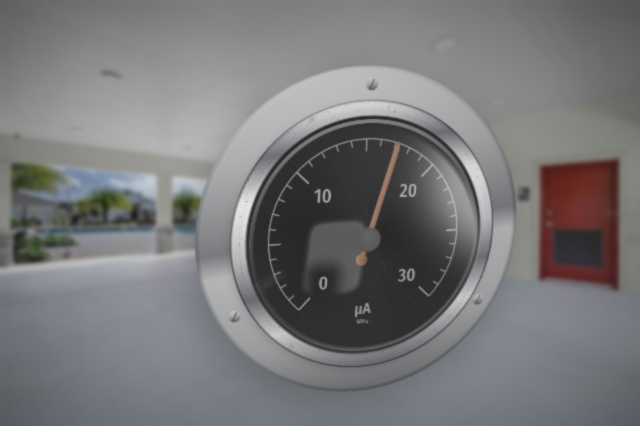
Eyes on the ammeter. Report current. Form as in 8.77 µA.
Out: 17 µA
